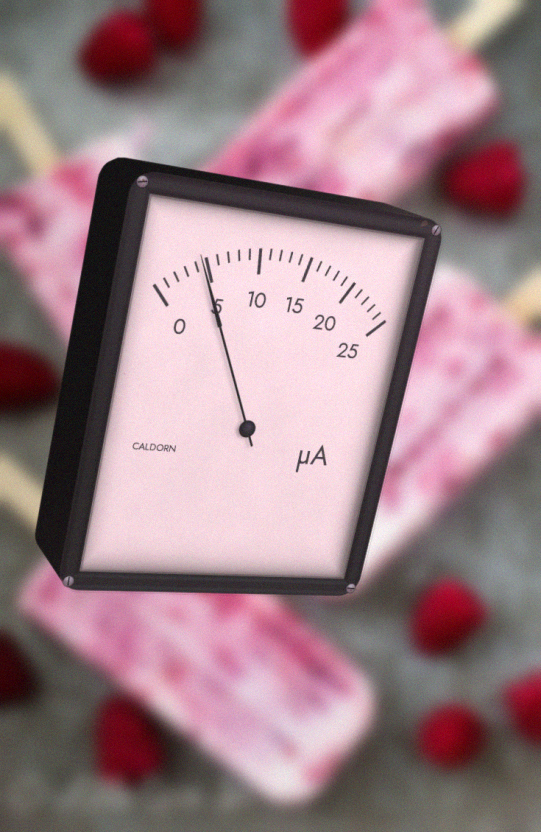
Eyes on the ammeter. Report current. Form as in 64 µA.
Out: 4.5 µA
